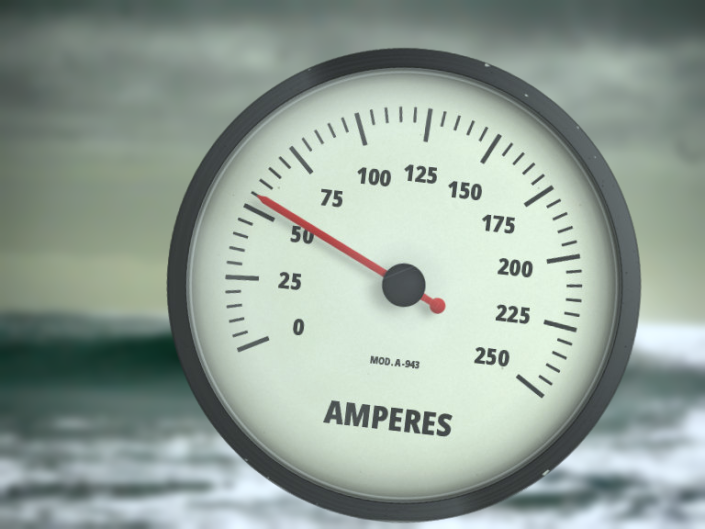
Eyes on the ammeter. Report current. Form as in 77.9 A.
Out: 55 A
